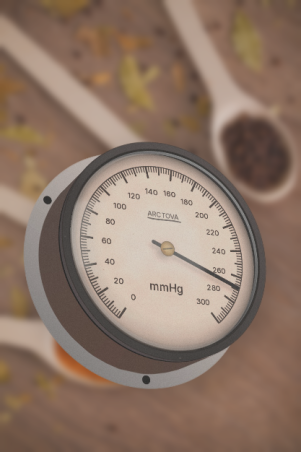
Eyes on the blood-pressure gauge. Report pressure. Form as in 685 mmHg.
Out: 270 mmHg
